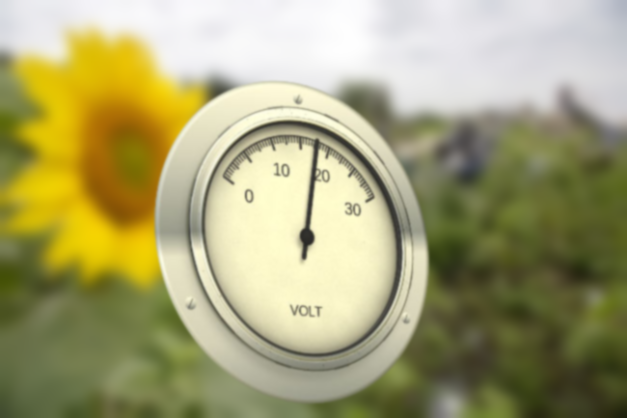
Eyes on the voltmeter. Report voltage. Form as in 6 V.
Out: 17.5 V
